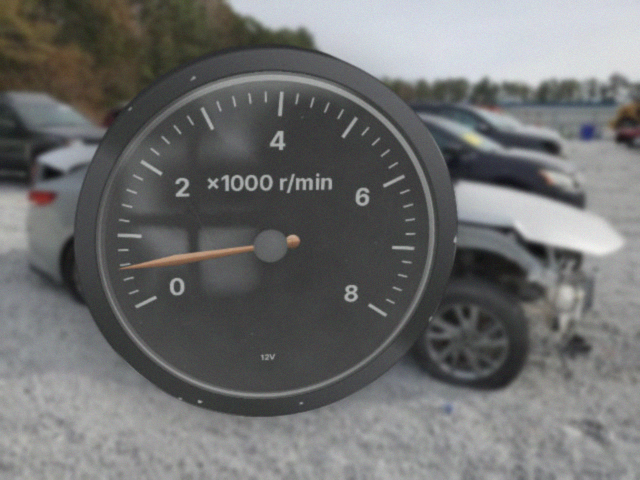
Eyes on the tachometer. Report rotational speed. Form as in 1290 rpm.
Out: 600 rpm
